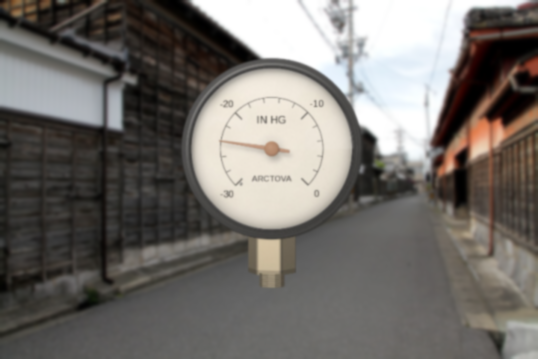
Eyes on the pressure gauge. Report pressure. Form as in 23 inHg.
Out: -24 inHg
